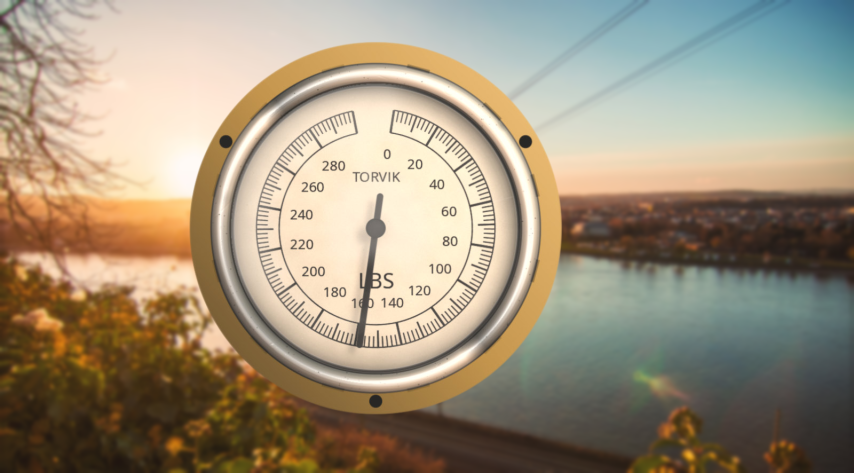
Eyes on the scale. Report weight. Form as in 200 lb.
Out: 158 lb
